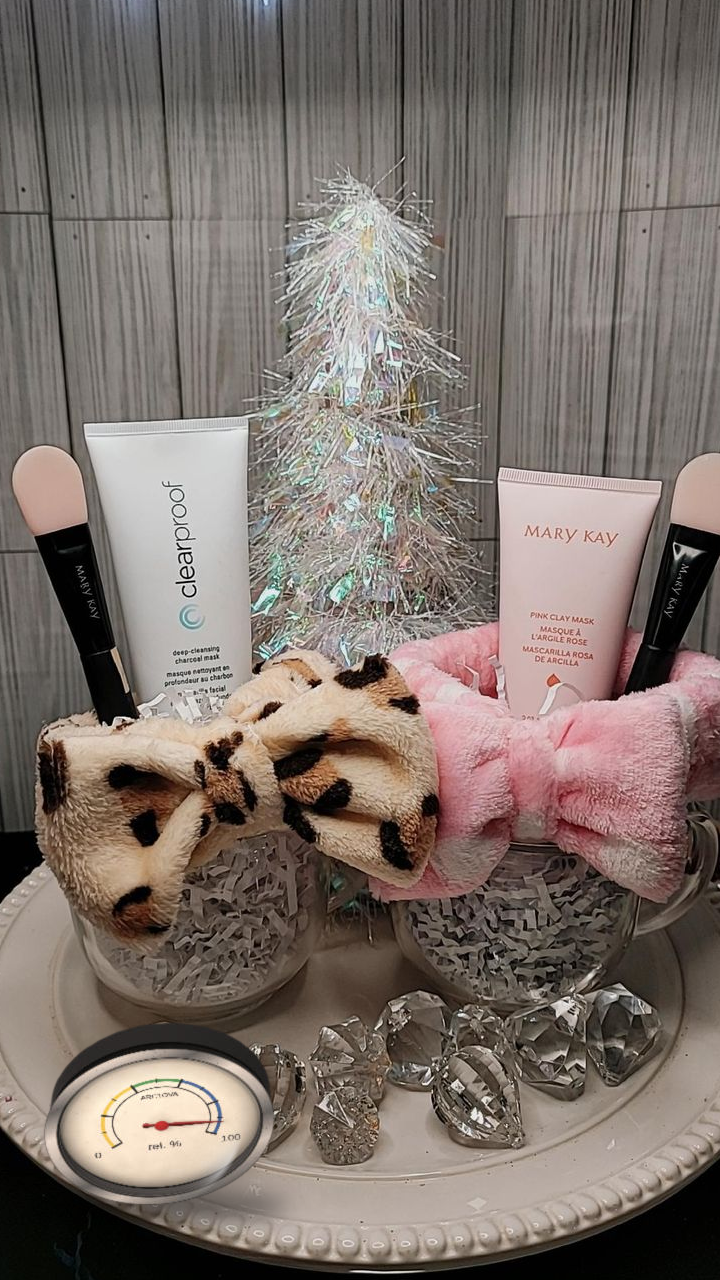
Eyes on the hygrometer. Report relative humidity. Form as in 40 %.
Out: 90 %
